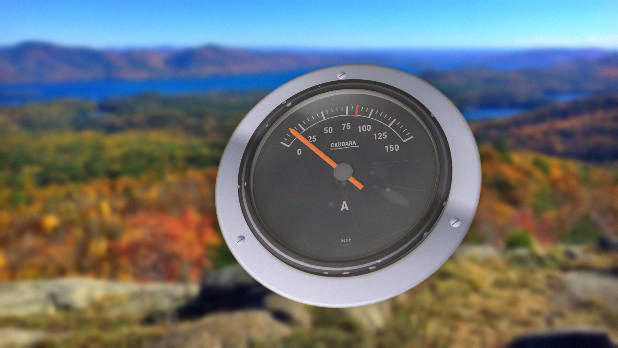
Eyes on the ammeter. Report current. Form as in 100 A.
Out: 15 A
